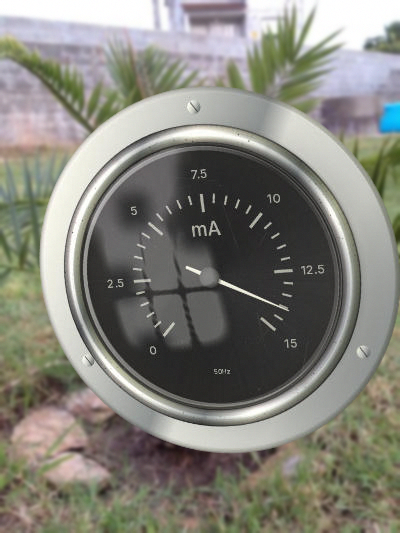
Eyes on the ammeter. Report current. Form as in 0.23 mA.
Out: 14 mA
